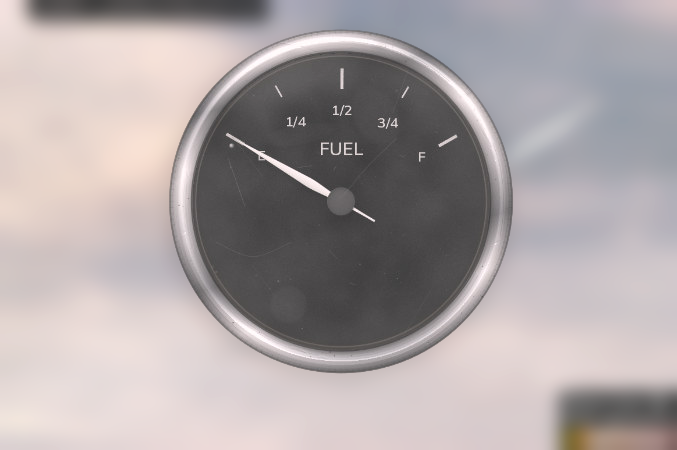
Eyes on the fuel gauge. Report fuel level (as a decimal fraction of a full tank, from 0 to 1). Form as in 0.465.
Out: 0
